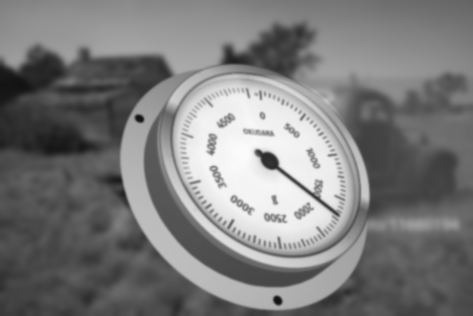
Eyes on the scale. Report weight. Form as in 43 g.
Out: 1750 g
